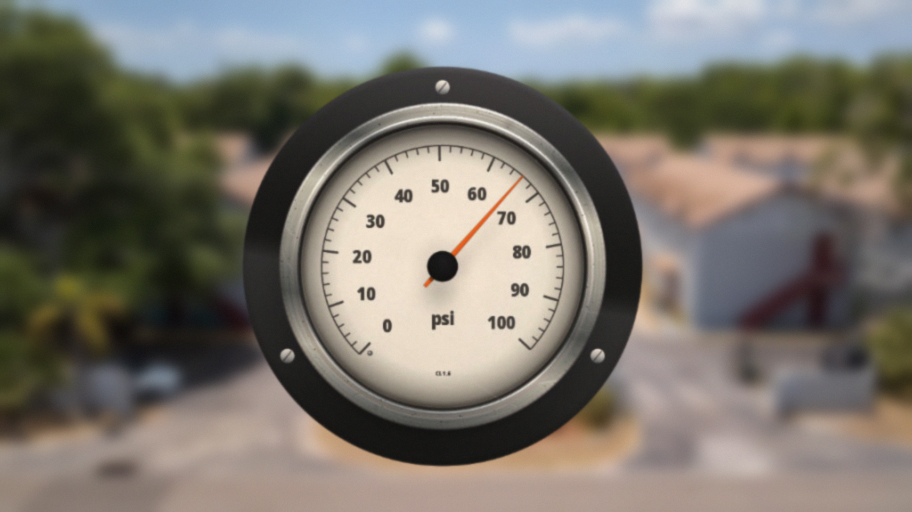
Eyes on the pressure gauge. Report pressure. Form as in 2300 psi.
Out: 66 psi
